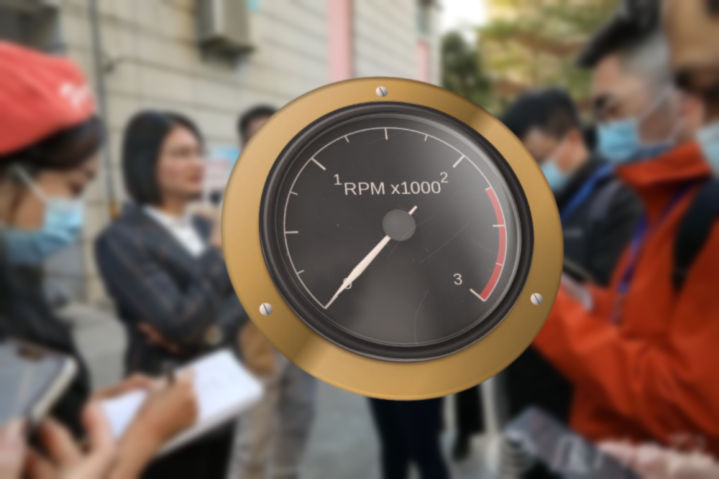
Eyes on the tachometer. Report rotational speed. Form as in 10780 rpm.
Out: 0 rpm
